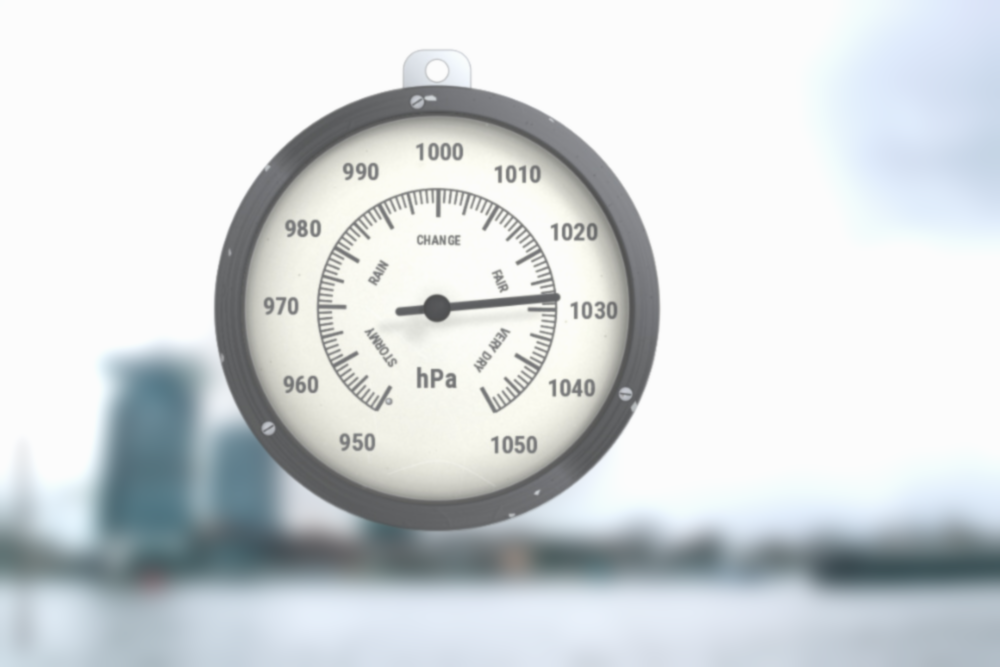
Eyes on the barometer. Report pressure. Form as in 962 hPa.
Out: 1028 hPa
